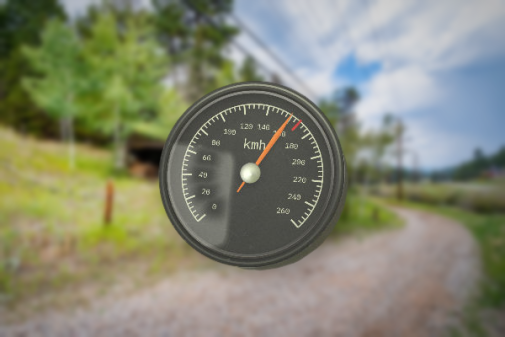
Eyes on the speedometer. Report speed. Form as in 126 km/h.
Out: 160 km/h
